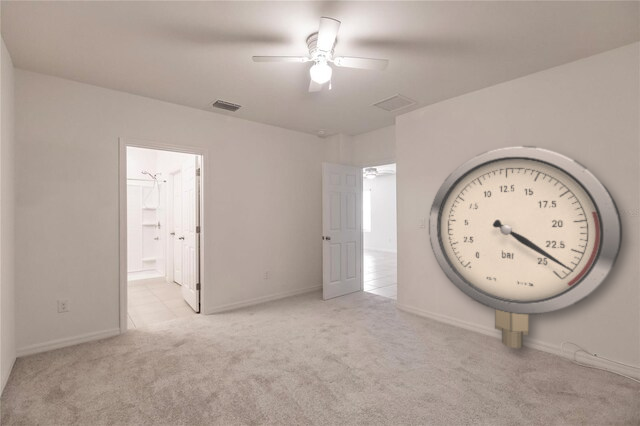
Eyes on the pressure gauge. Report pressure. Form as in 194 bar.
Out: 24 bar
